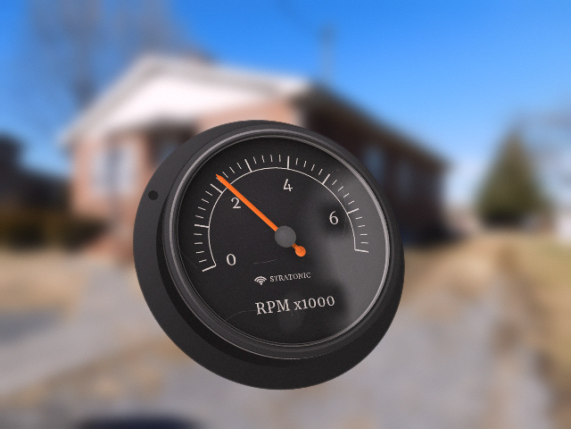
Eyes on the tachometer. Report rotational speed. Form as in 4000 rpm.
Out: 2200 rpm
